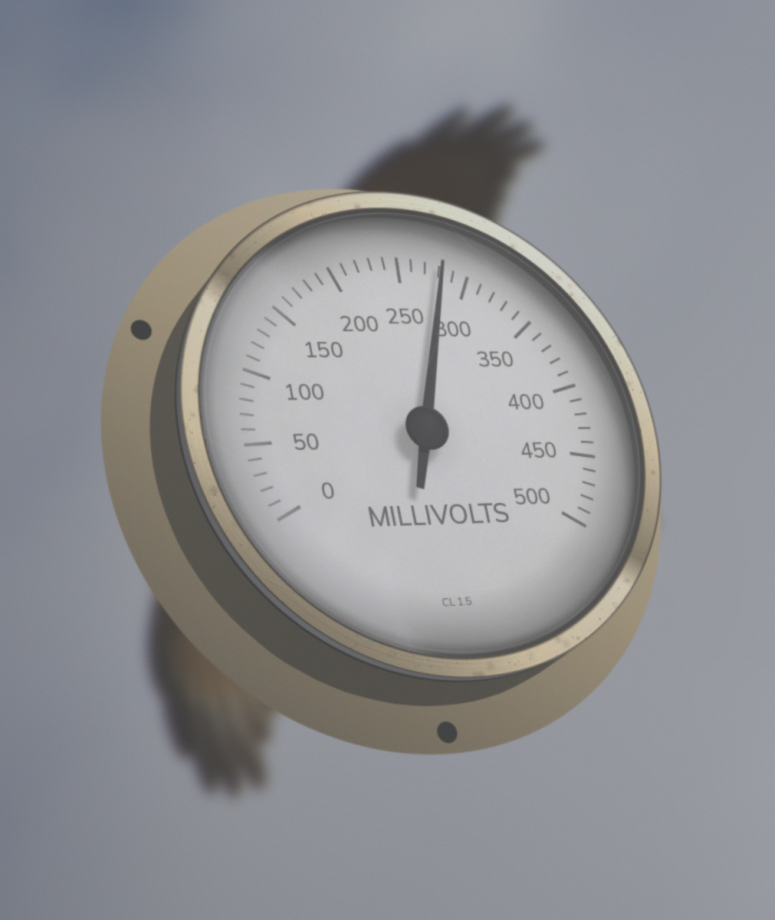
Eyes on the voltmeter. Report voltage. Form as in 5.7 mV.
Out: 280 mV
